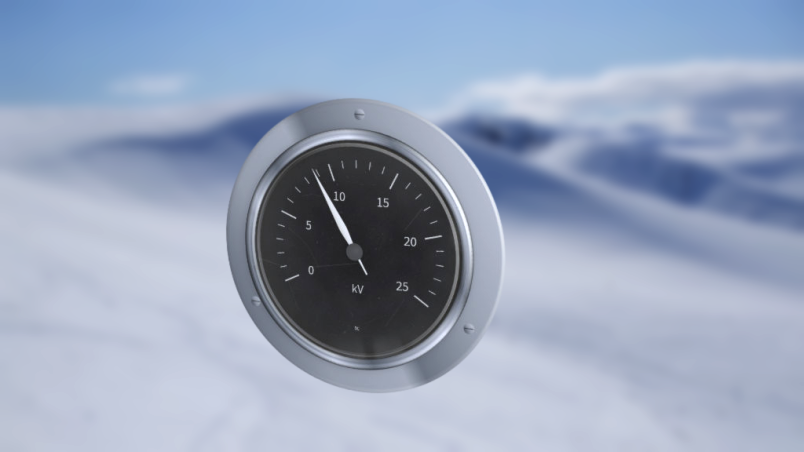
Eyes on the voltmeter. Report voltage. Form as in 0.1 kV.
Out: 9 kV
